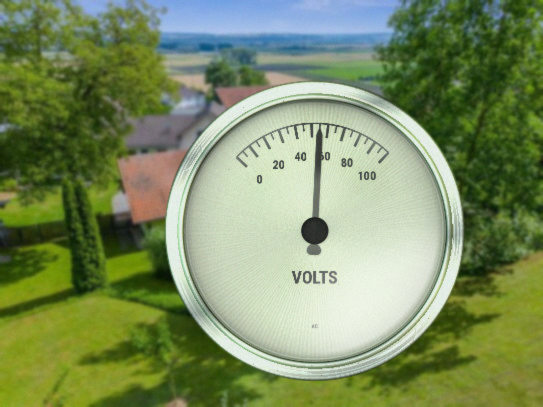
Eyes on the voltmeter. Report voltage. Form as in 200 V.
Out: 55 V
